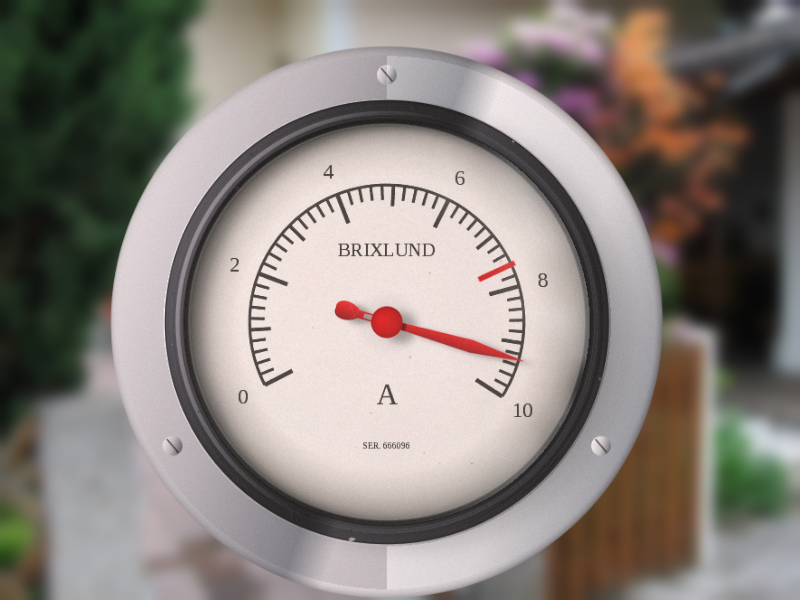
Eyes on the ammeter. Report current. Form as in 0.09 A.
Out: 9.3 A
